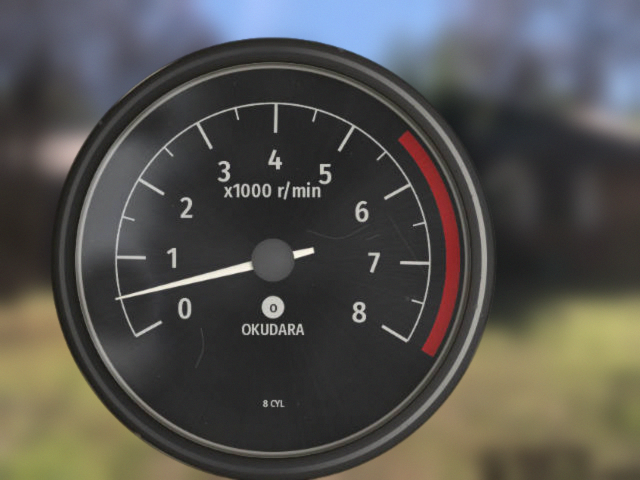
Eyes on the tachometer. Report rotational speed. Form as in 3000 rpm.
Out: 500 rpm
